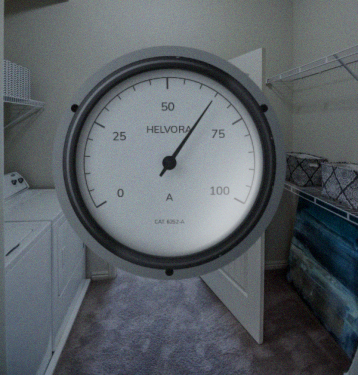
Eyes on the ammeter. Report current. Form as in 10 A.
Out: 65 A
